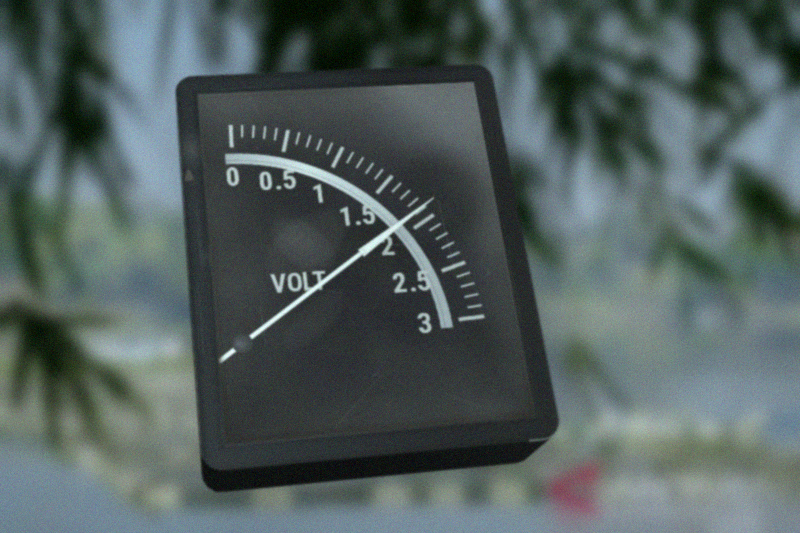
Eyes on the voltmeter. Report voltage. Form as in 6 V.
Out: 1.9 V
